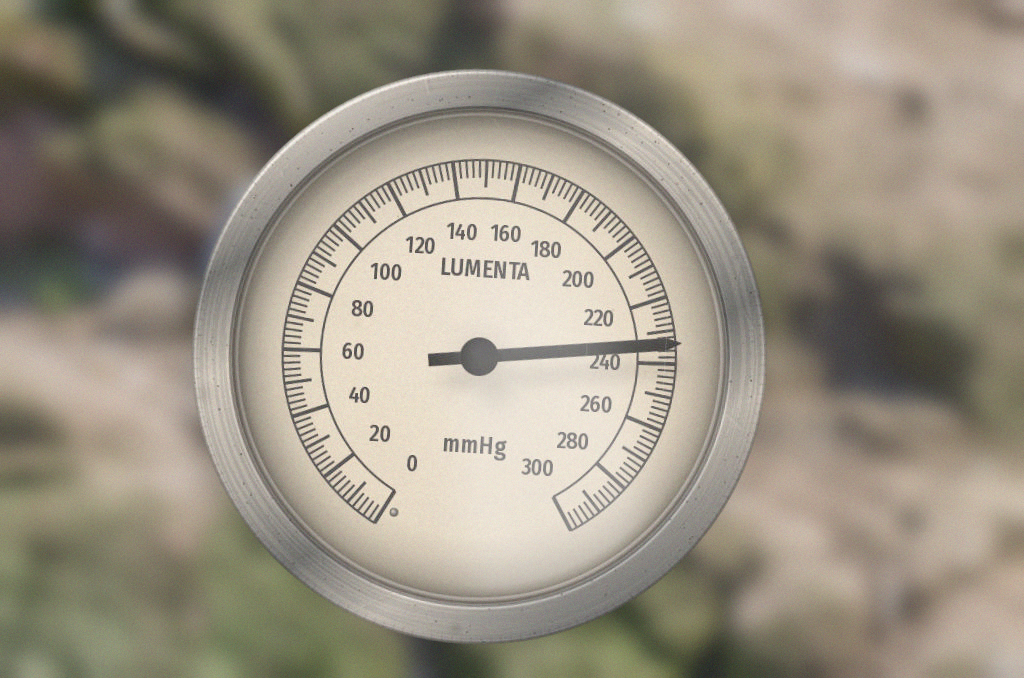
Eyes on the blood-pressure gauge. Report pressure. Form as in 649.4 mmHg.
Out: 234 mmHg
